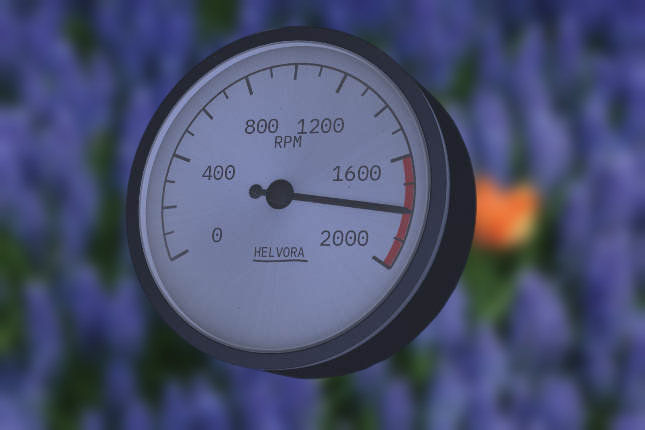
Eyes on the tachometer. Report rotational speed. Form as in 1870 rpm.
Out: 1800 rpm
